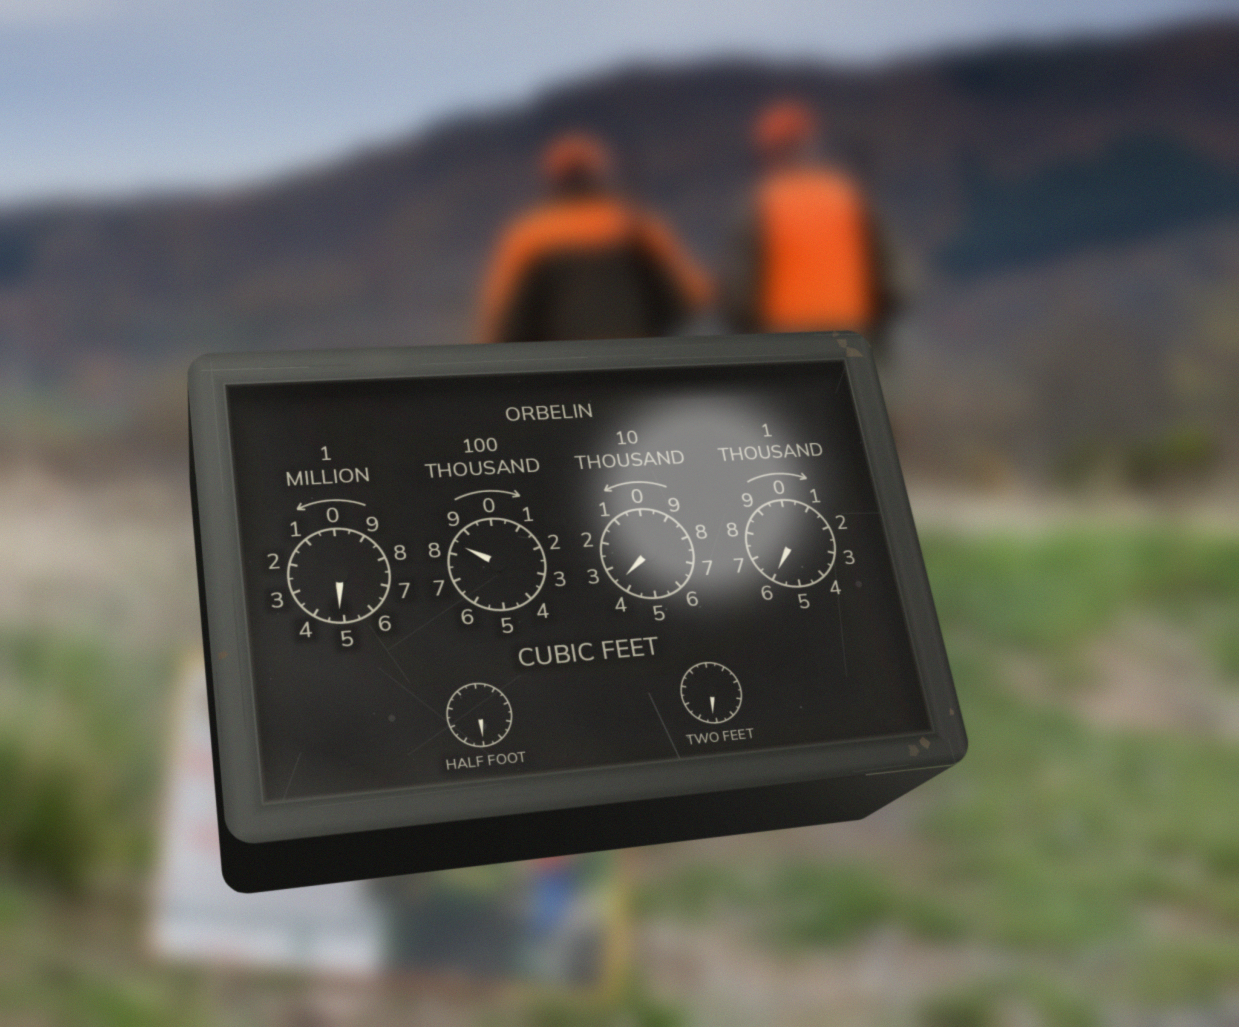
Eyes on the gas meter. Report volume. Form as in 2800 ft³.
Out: 483600 ft³
